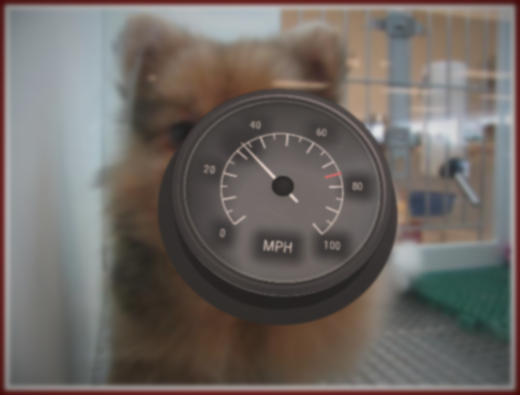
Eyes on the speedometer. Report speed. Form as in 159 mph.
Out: 32.5 mph
